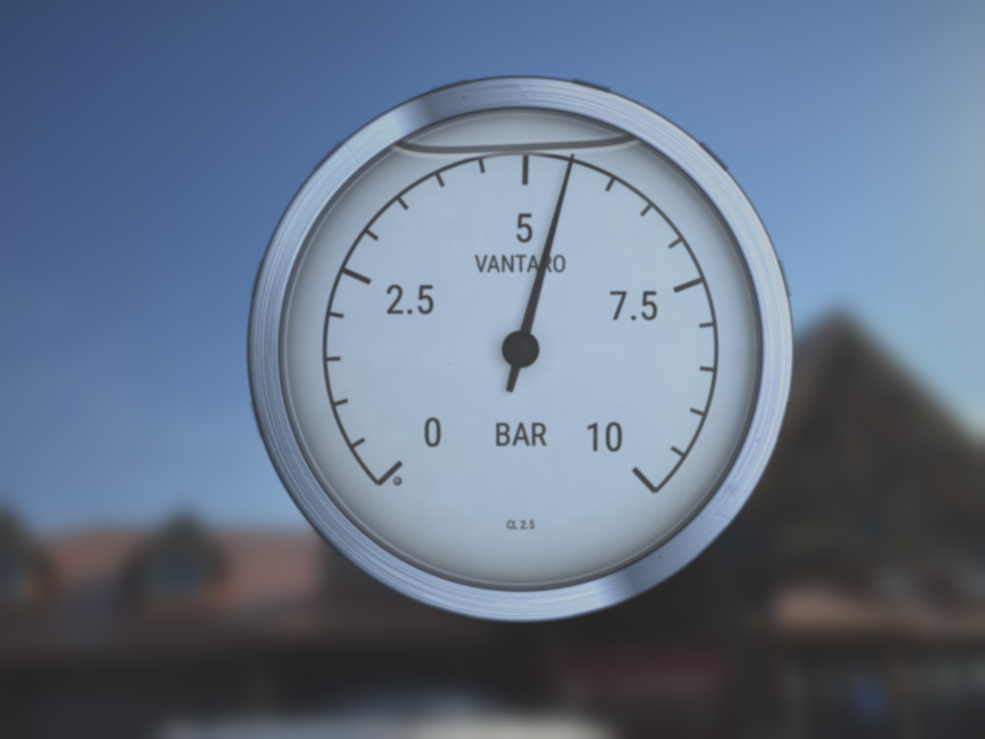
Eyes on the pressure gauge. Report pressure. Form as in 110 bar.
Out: 5.5 bar
